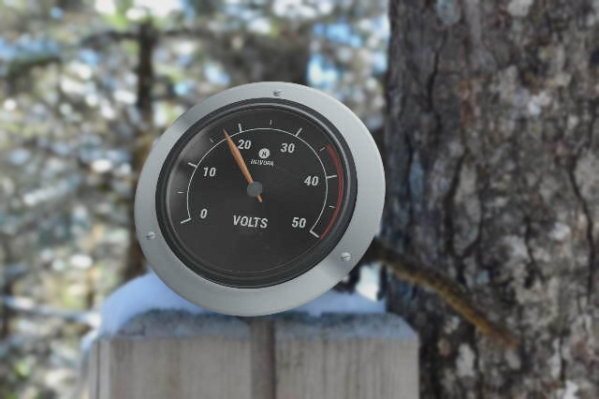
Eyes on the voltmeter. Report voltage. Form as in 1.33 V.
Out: 17.5 V
